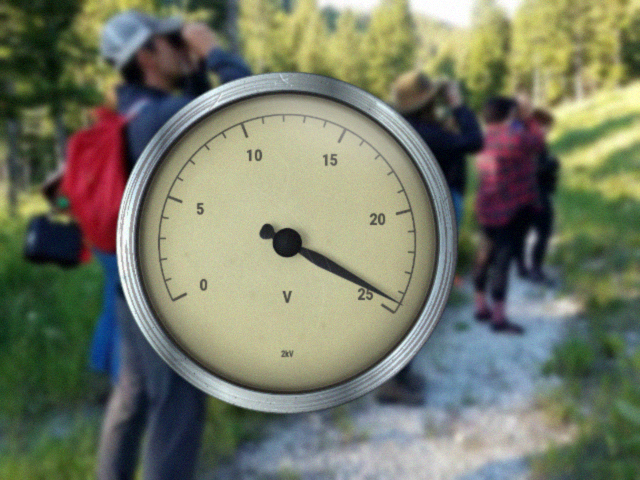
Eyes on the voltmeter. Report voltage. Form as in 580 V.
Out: 24.5 V
